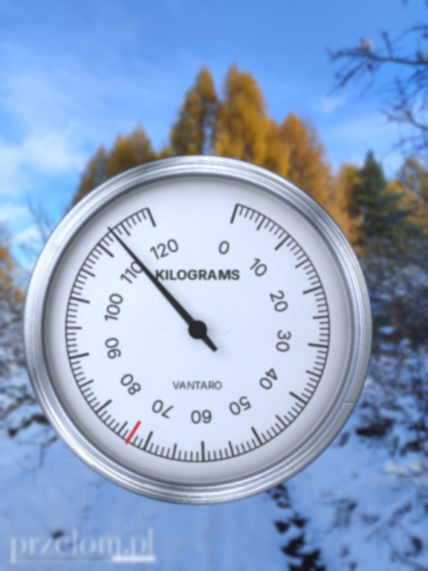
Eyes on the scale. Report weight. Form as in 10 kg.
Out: 113 kg
